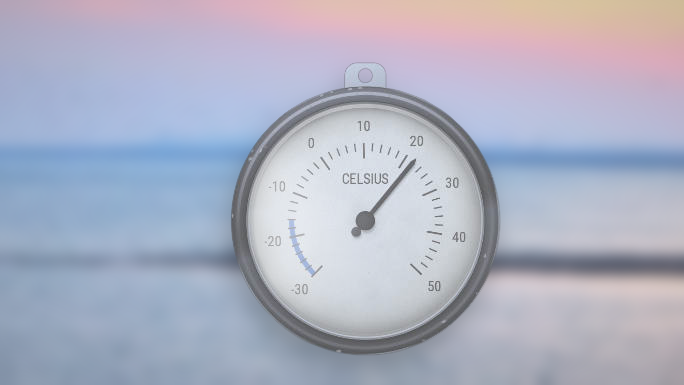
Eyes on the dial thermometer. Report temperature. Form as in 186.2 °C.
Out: 22 °C
